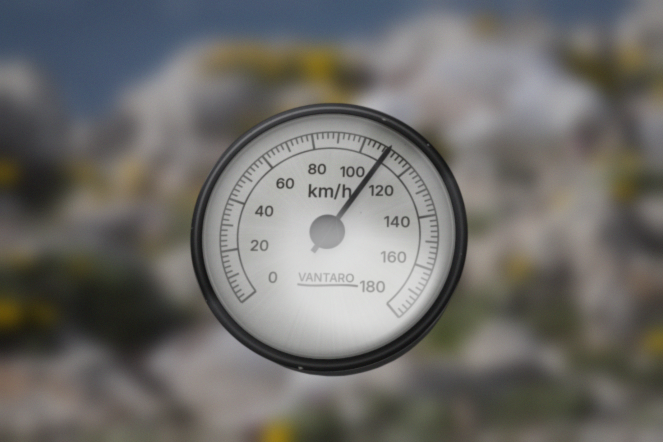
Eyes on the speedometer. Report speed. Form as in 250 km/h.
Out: 110 km/h
